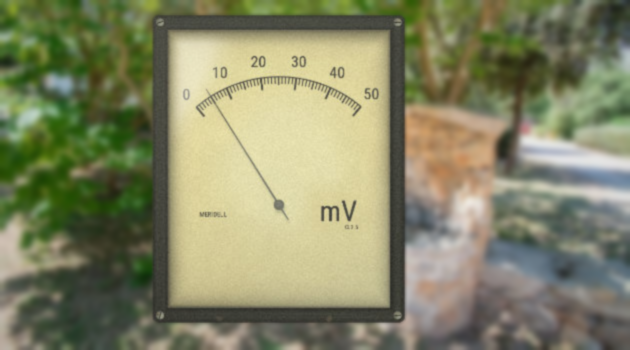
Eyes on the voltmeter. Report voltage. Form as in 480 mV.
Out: 5 mV
